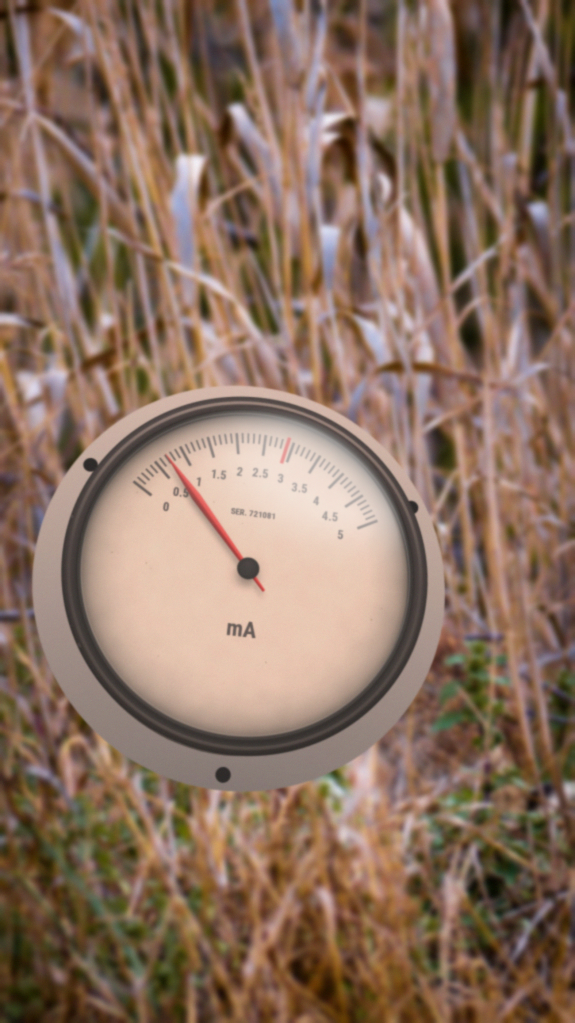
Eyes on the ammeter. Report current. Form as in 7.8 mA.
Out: 0.7 mA
